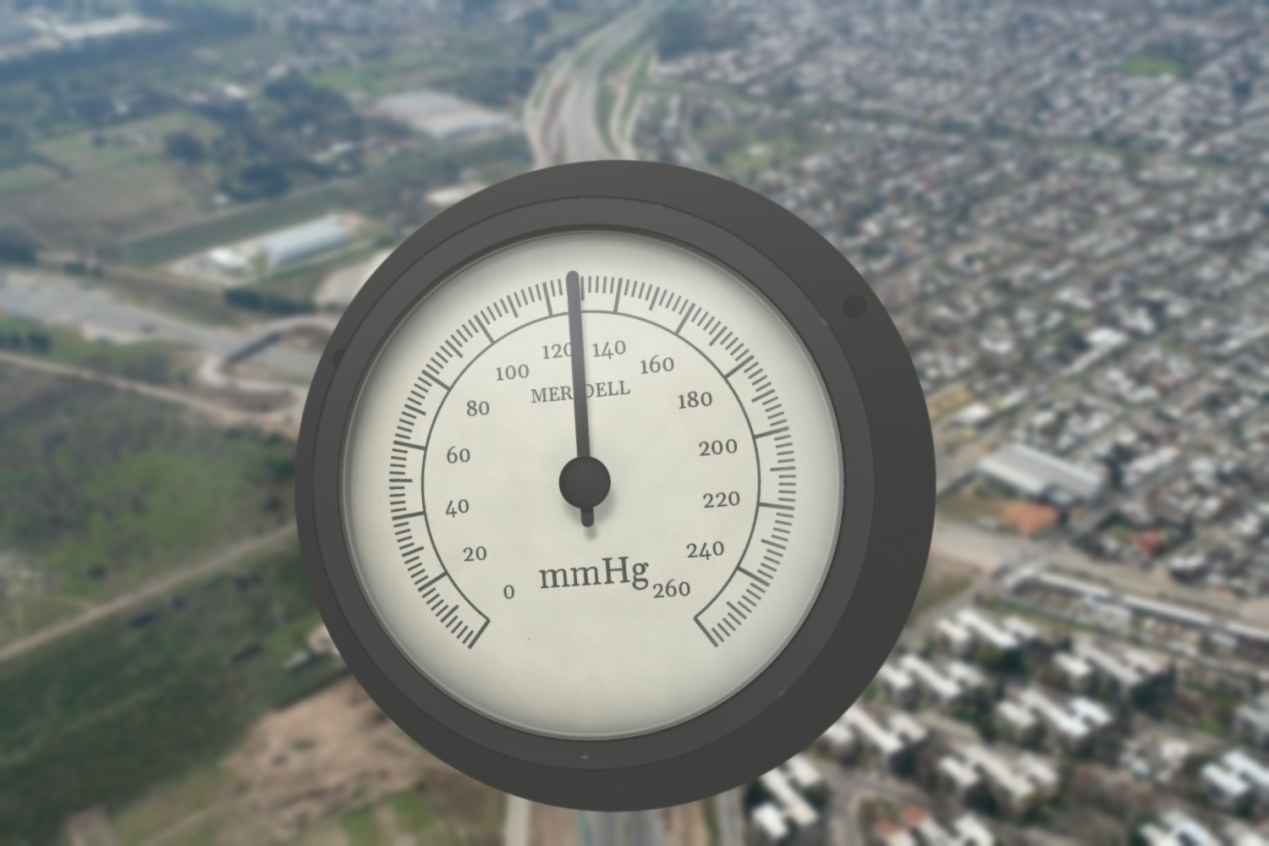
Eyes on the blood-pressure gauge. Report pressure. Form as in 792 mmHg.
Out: 128 mmHg
